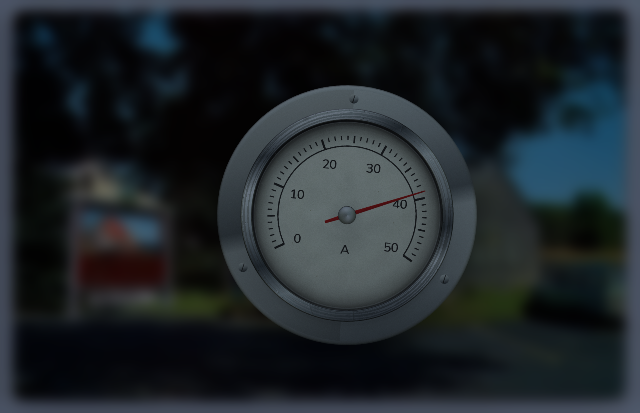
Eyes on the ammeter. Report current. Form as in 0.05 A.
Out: 39 A
